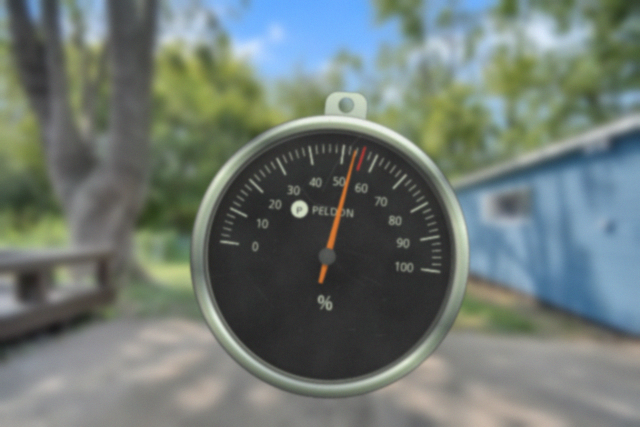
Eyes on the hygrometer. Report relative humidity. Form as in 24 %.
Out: 54 %
